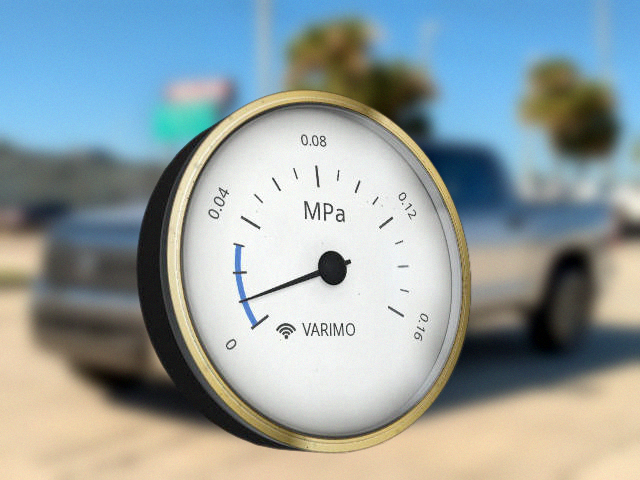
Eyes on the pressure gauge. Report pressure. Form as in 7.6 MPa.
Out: 0.01 MPa
